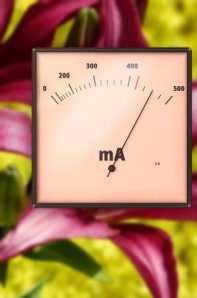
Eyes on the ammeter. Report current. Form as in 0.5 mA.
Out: 460 mA
